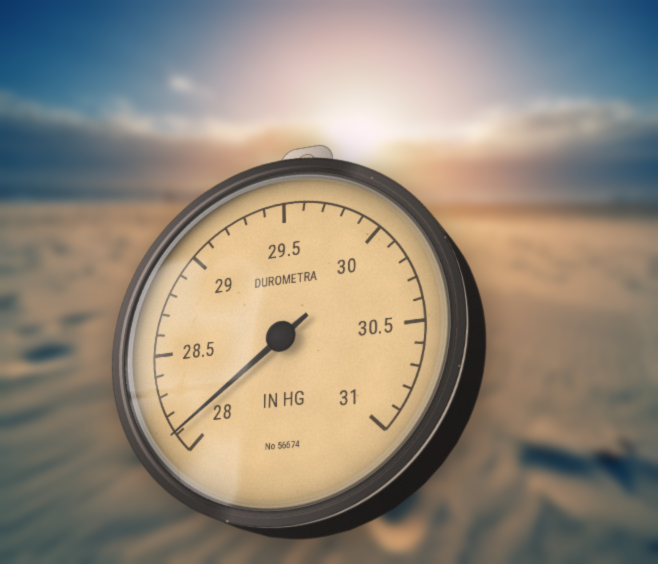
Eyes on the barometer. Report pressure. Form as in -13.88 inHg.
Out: 28.1 inHg
